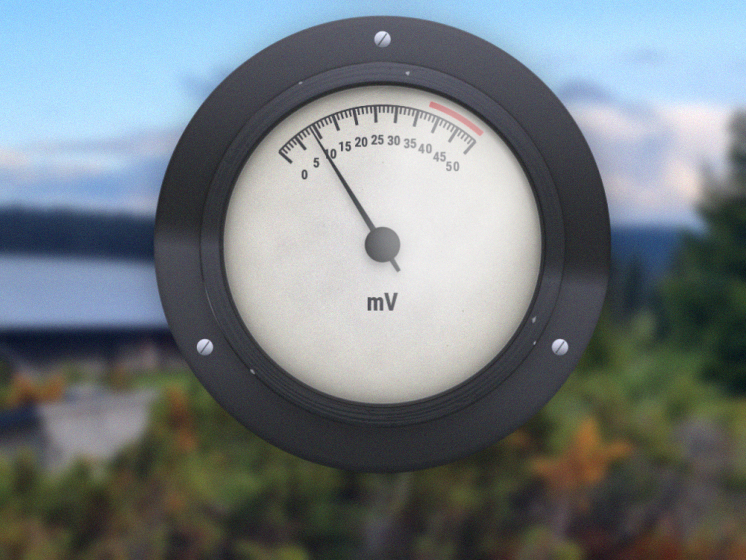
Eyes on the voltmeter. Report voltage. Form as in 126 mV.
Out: 9 mV
